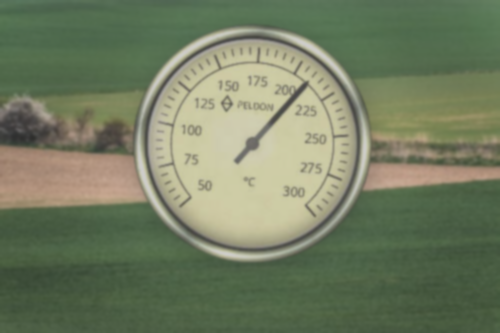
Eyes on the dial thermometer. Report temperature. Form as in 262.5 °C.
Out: 210 °C
